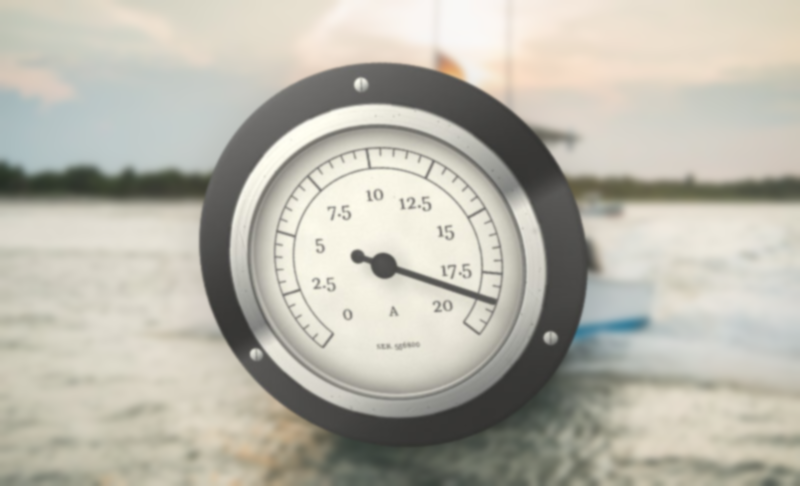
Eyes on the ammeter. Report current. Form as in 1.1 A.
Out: 18.5 A
